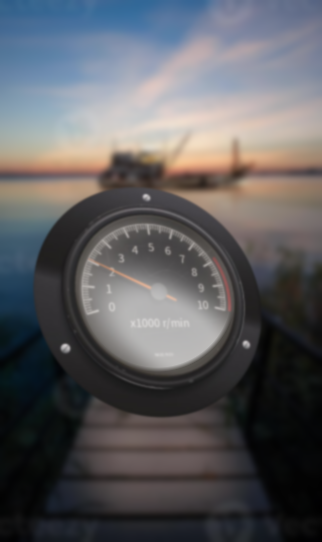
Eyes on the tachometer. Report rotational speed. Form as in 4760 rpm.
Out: 2000 rpm
